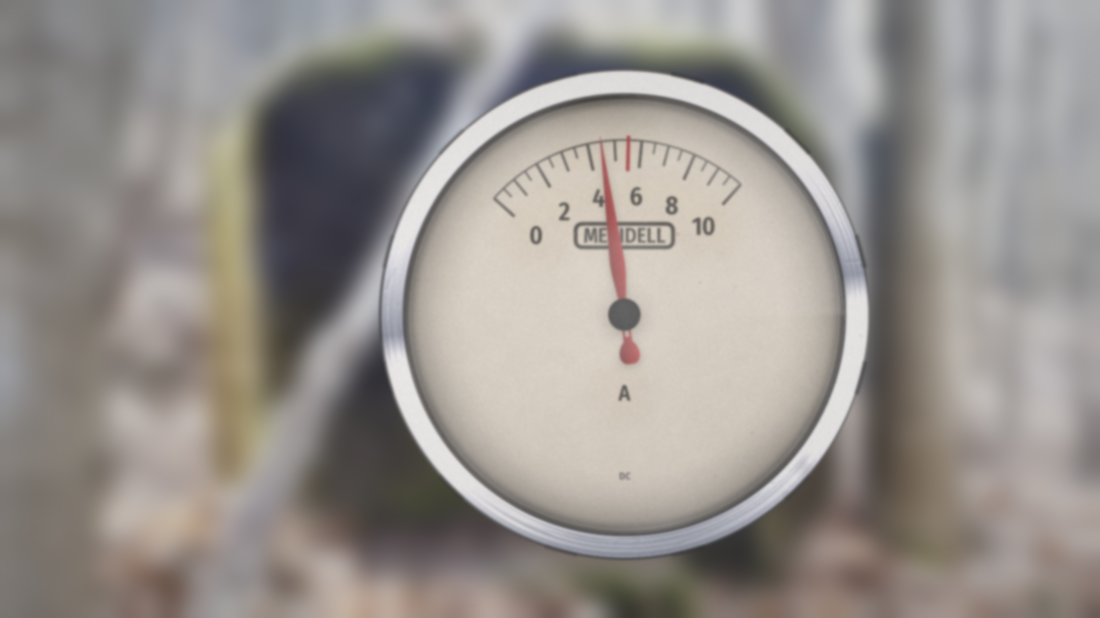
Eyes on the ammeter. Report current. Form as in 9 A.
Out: 4.5 A
